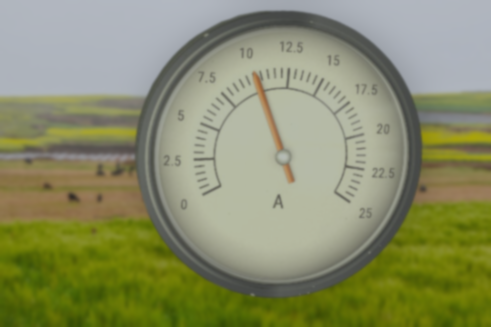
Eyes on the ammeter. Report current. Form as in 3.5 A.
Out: 10 A
